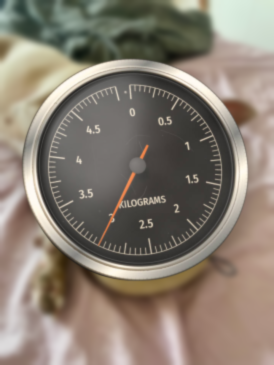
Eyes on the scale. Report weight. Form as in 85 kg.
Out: 3 kg
